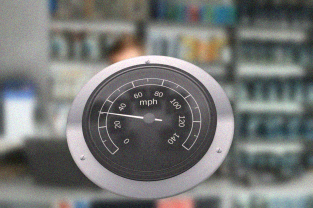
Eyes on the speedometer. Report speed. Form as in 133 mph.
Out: 30 mph
